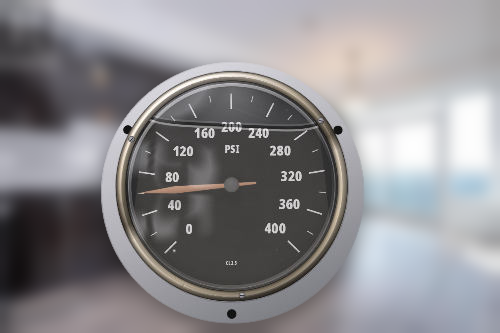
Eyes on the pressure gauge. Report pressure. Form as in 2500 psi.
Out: 60 psi
